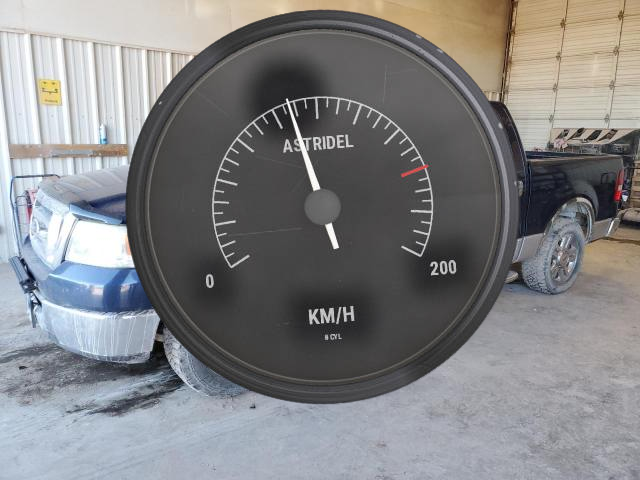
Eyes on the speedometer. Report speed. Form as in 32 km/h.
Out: 87.5 km/h
